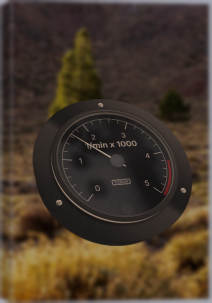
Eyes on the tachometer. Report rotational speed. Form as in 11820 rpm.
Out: 1600 rpm
